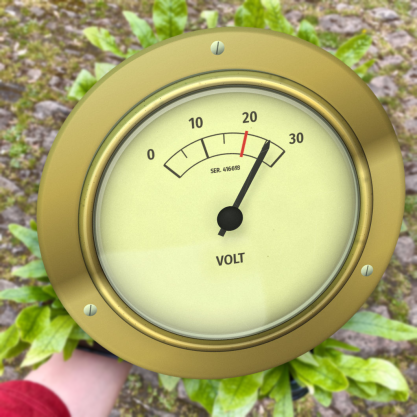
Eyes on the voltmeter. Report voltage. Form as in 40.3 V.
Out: 25 V
